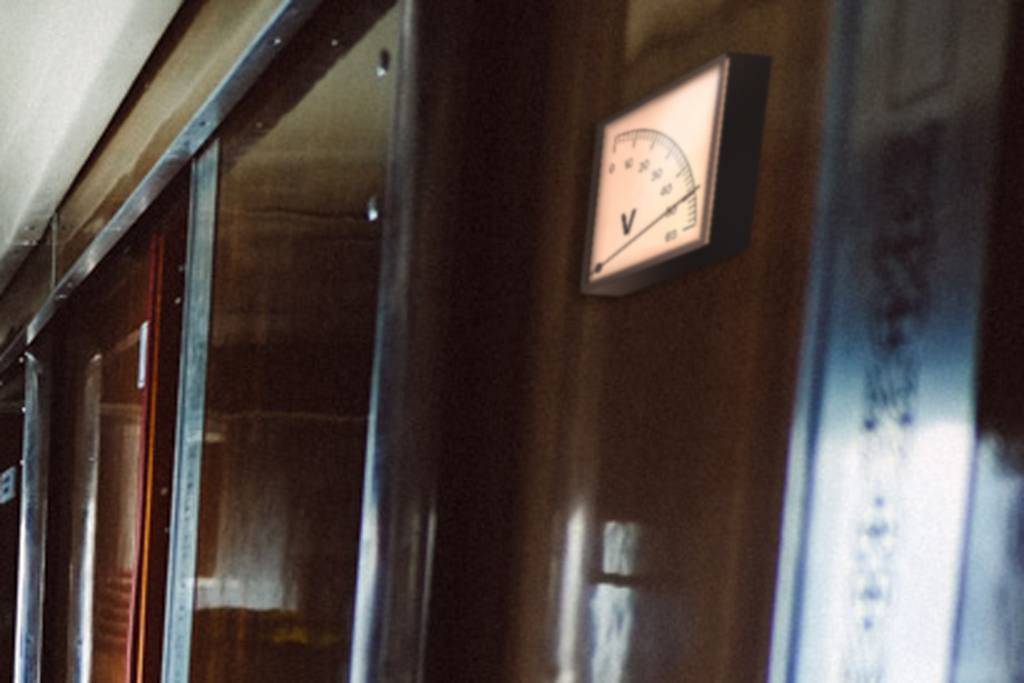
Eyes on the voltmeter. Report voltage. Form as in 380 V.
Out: 50 V
